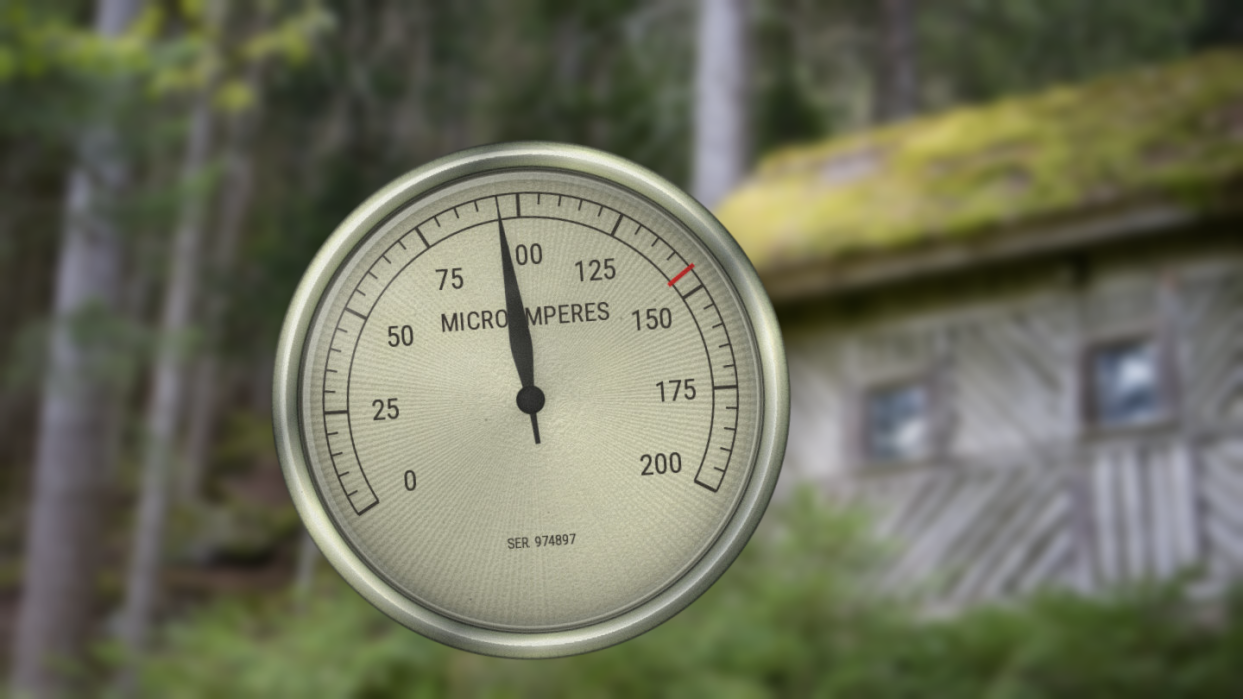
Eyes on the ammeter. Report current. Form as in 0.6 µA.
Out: 95 µA
